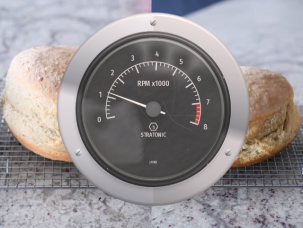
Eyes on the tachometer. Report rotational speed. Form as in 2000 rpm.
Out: 1200 rpm
